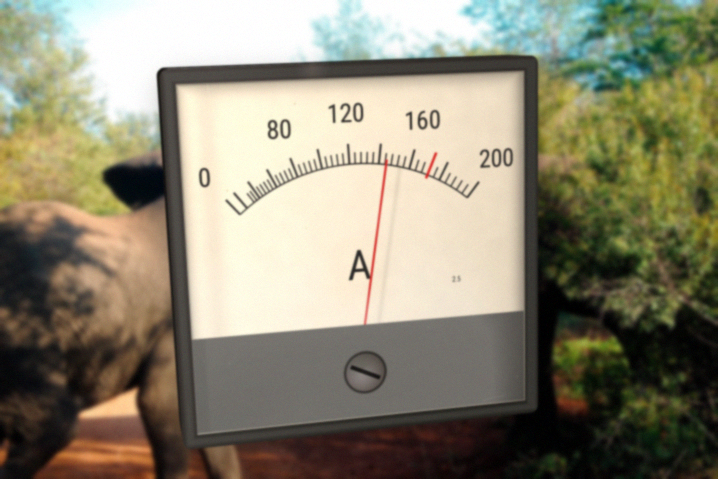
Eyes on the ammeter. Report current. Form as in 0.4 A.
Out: 144 A
